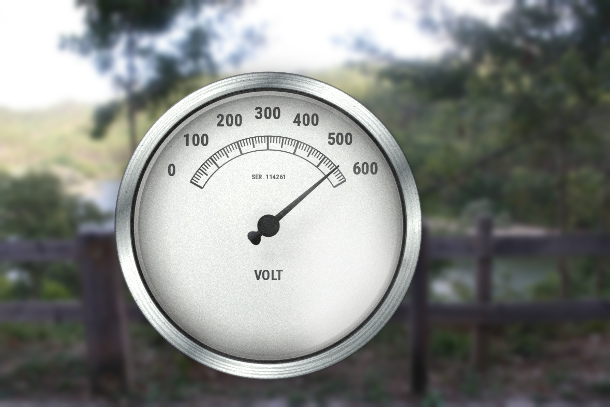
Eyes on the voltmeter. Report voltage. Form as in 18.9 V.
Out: 550 V
